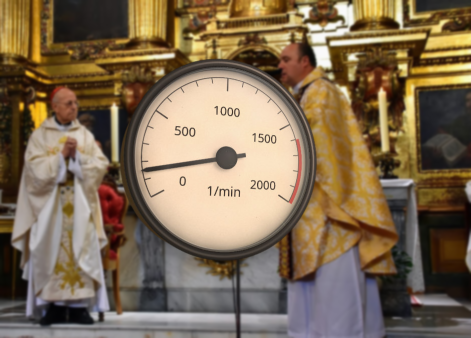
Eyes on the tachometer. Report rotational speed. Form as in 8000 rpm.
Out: 150 rpm
